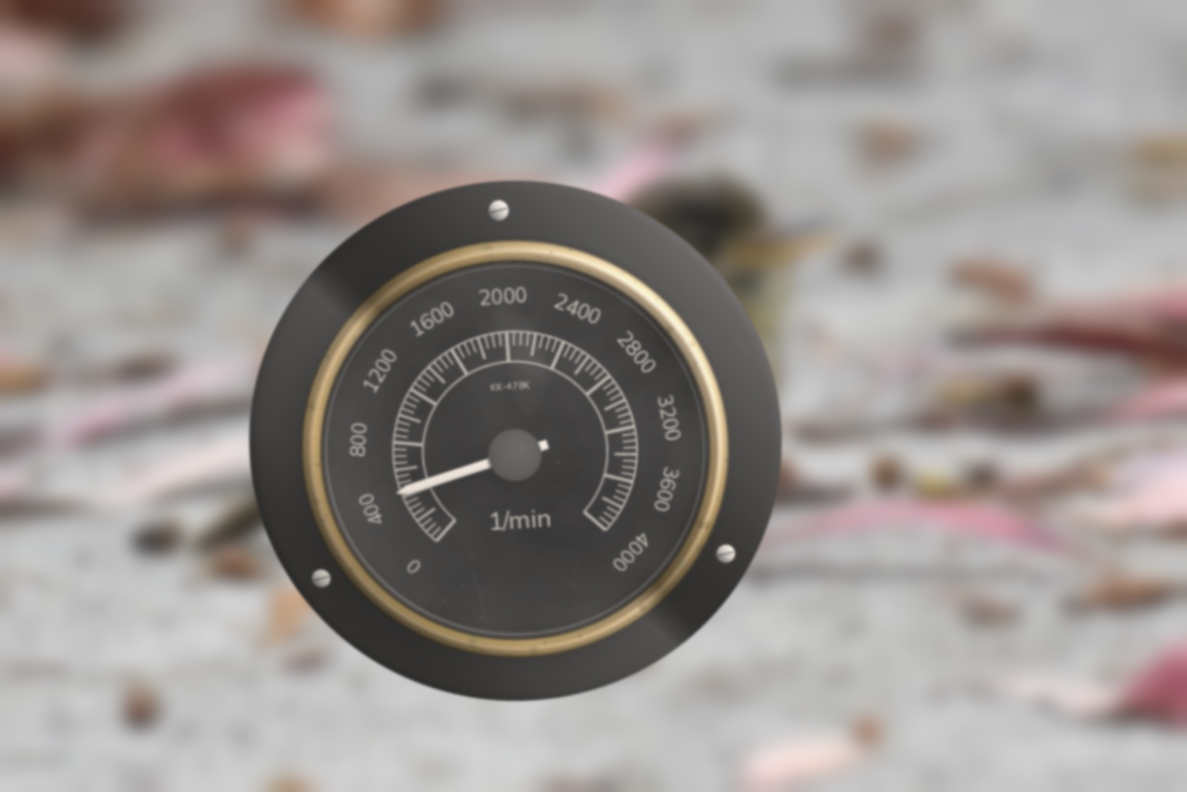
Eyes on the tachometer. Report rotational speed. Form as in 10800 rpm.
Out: 450 rpm
